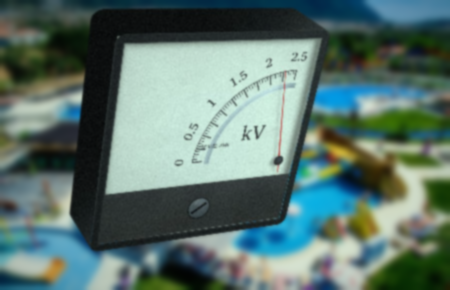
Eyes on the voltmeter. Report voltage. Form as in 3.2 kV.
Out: 2.25 kV
